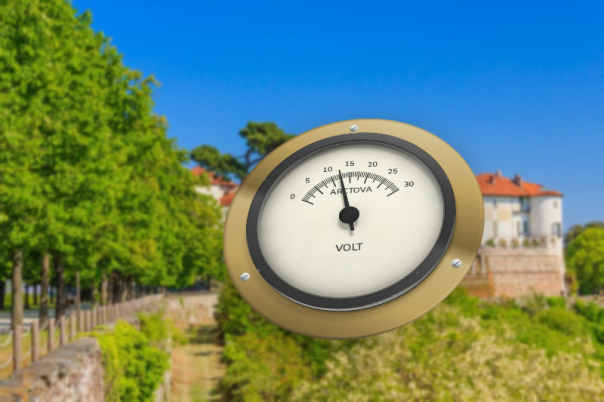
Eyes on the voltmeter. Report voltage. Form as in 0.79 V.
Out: 12.5 V
